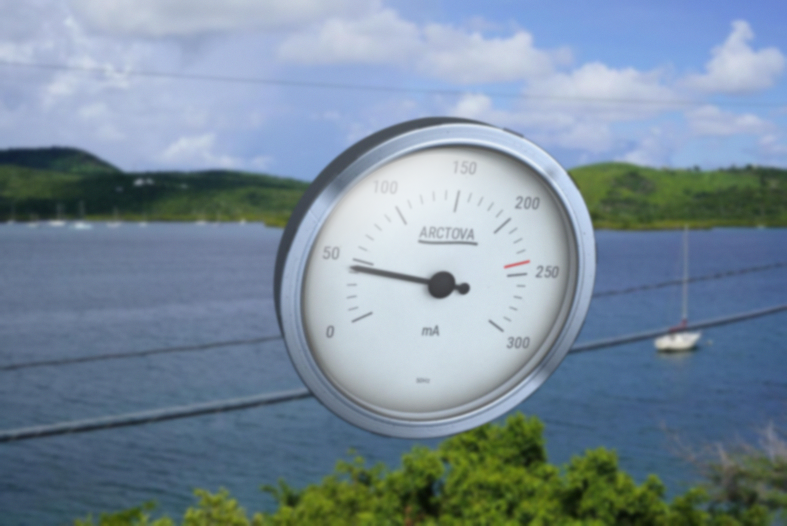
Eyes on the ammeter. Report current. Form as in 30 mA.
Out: 45 mA
